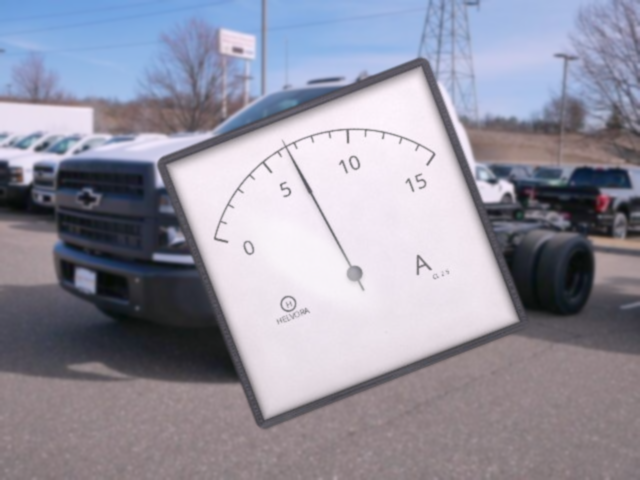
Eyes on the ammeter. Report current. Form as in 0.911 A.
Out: 6.5 A
